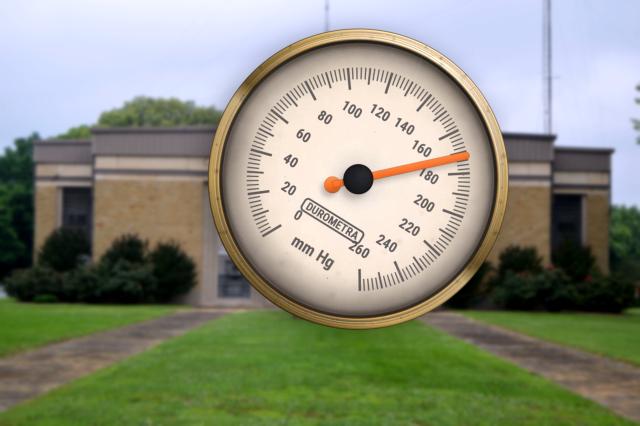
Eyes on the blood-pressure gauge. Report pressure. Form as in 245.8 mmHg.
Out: 172 mmHg
